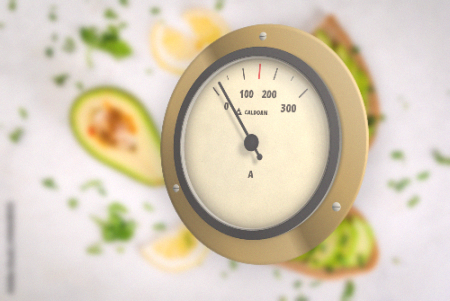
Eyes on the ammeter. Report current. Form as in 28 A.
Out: 25 A
